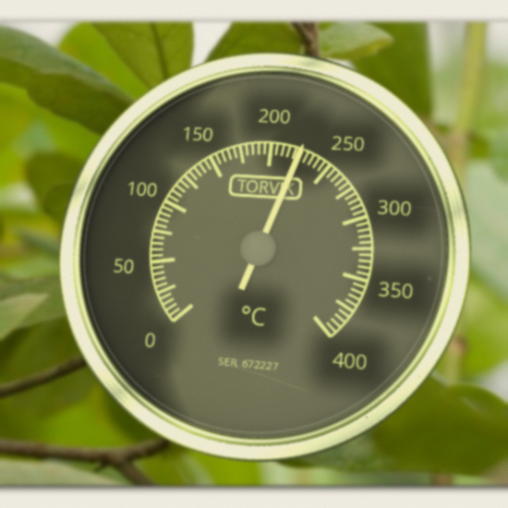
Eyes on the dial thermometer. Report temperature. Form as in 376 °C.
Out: 225 °C
